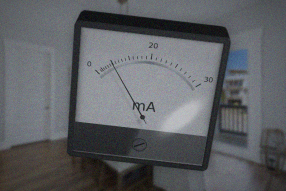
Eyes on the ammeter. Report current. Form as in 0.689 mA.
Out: 10 mA
